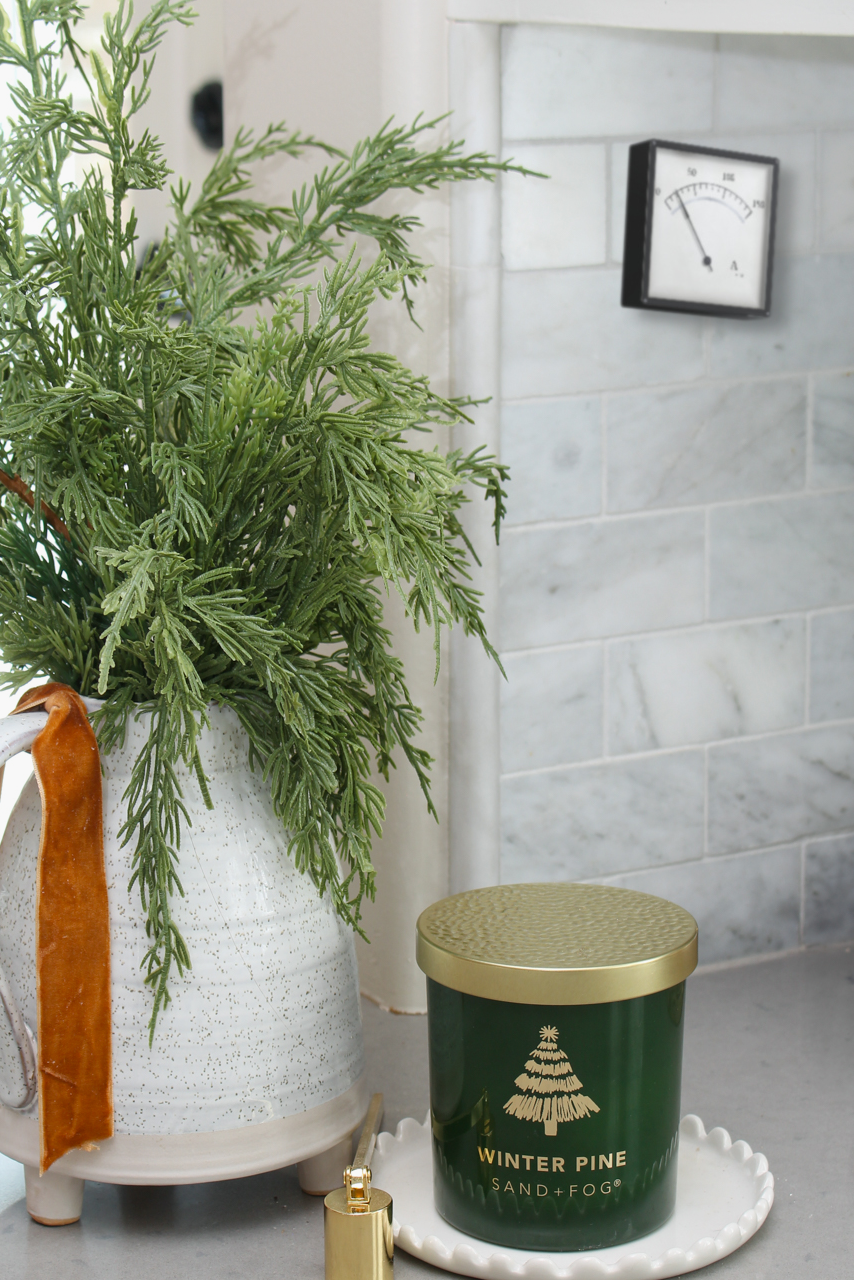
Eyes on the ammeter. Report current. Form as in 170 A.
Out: 20 A
